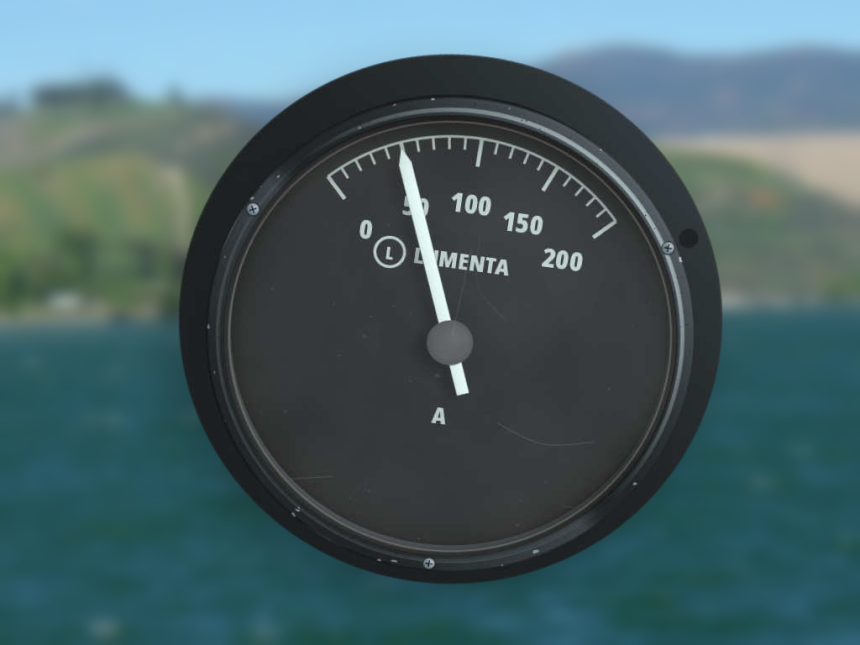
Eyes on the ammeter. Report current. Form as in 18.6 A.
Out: 50 A
